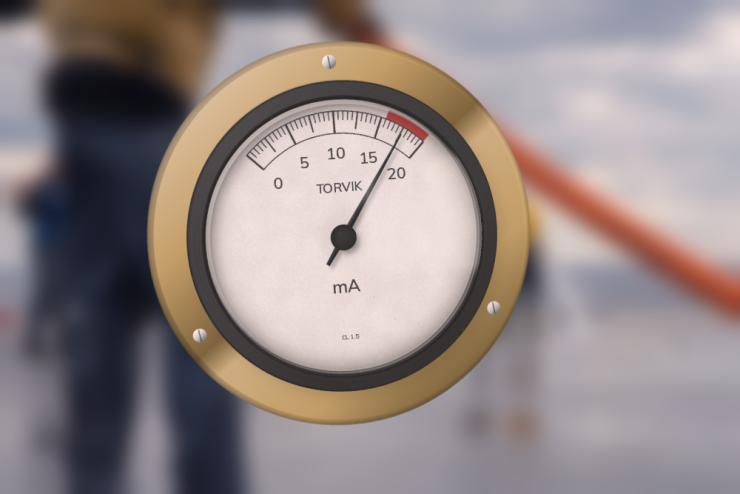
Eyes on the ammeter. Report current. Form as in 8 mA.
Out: 17.5 mA
